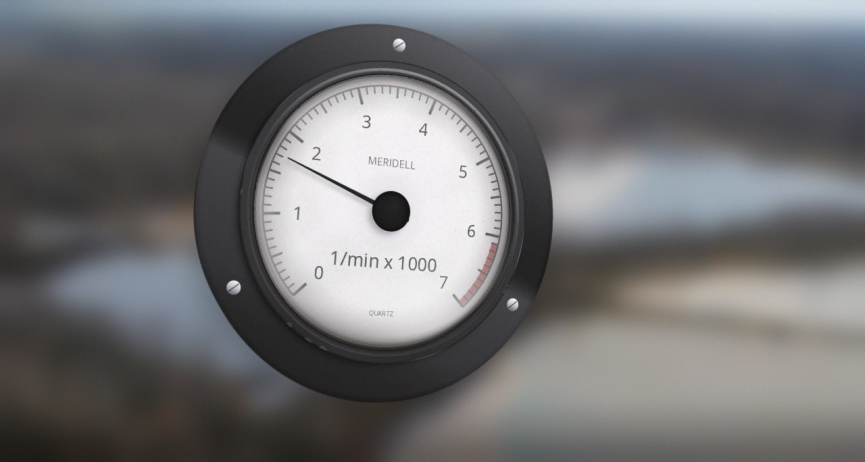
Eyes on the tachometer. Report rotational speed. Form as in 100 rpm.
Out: 1700 rpm
